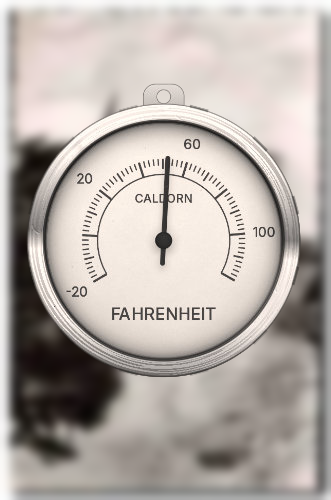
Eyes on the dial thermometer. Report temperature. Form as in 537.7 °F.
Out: 52 °F
